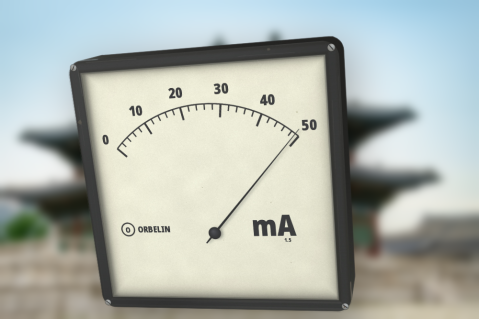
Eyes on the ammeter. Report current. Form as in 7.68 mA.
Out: 49 mA
